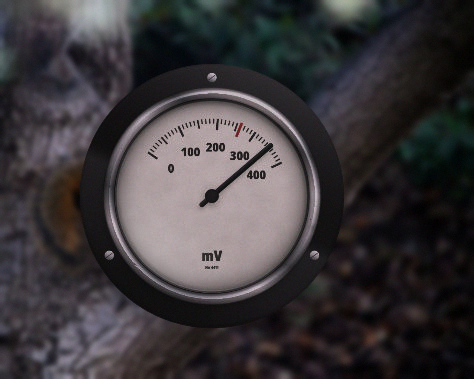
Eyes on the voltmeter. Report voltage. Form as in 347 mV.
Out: 350 mV
